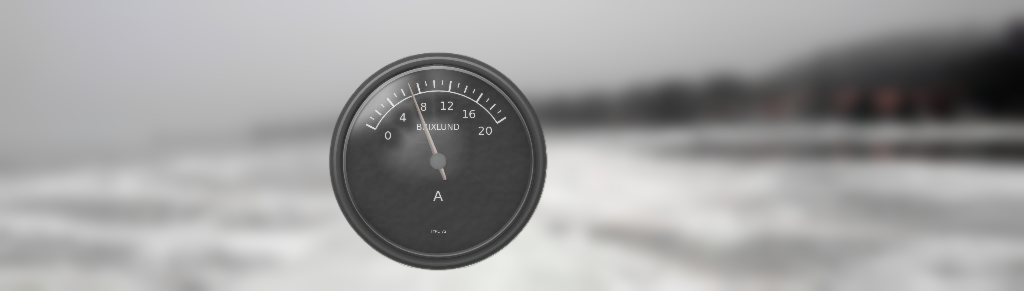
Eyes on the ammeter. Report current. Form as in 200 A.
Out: 7 A
